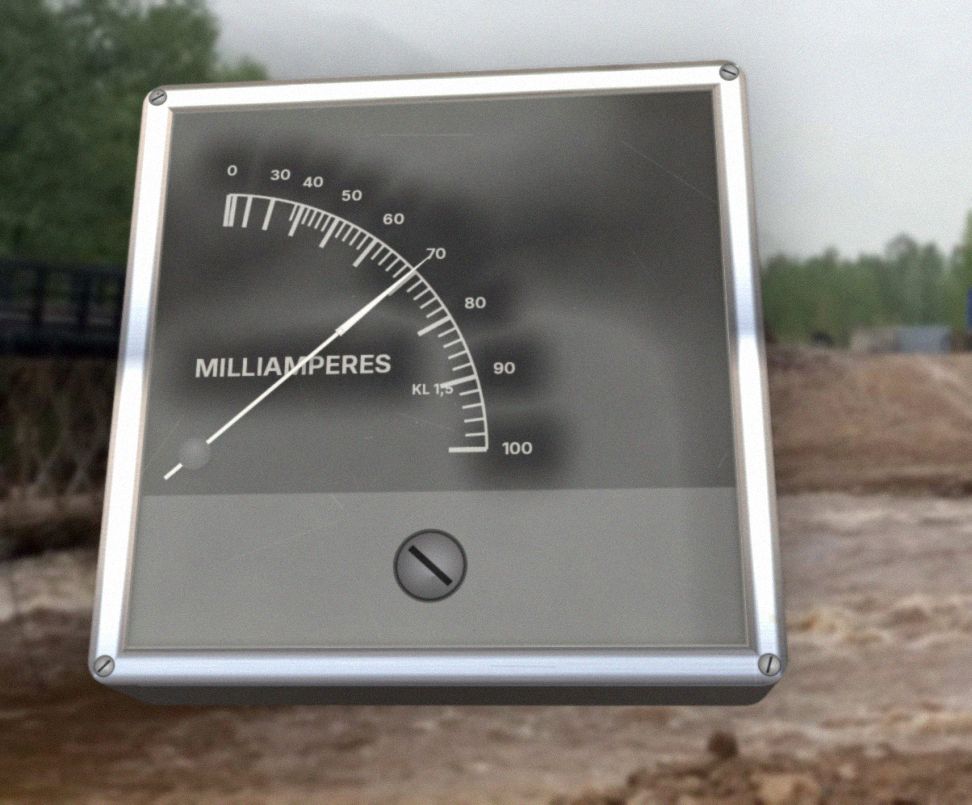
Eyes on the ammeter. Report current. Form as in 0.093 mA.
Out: 70 mA
